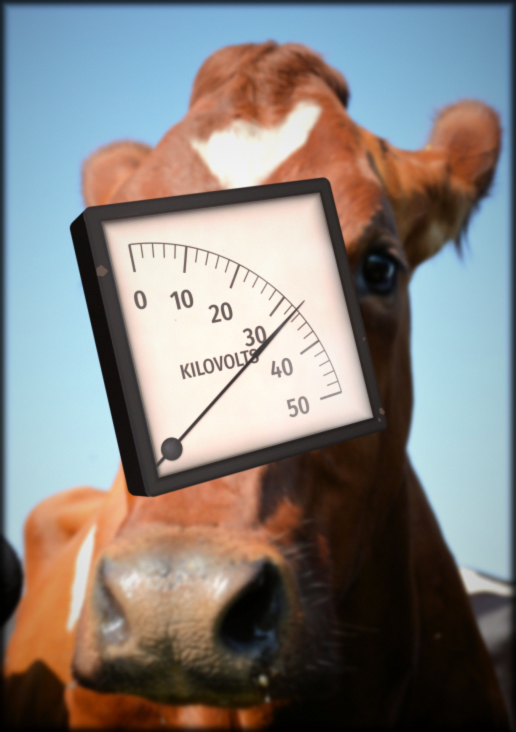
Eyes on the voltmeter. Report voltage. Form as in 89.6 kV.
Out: 33 kV
